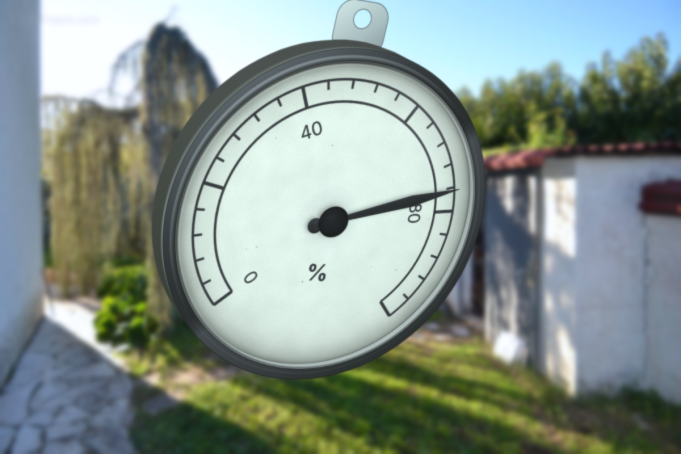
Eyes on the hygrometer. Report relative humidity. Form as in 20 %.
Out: 76 %
